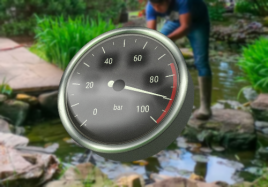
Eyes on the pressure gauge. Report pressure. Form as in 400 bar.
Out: 90 bar
